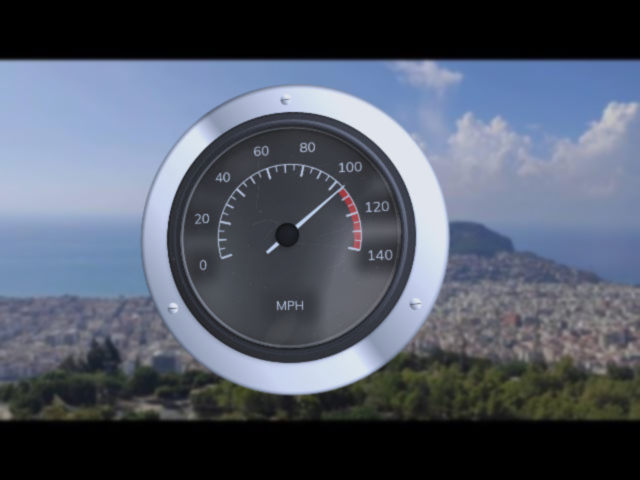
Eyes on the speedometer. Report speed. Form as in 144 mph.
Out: 105 mph
